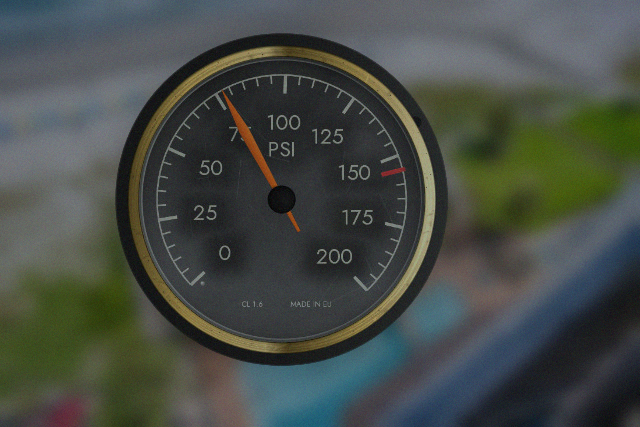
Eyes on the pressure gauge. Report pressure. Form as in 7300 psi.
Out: 77.5 psi
